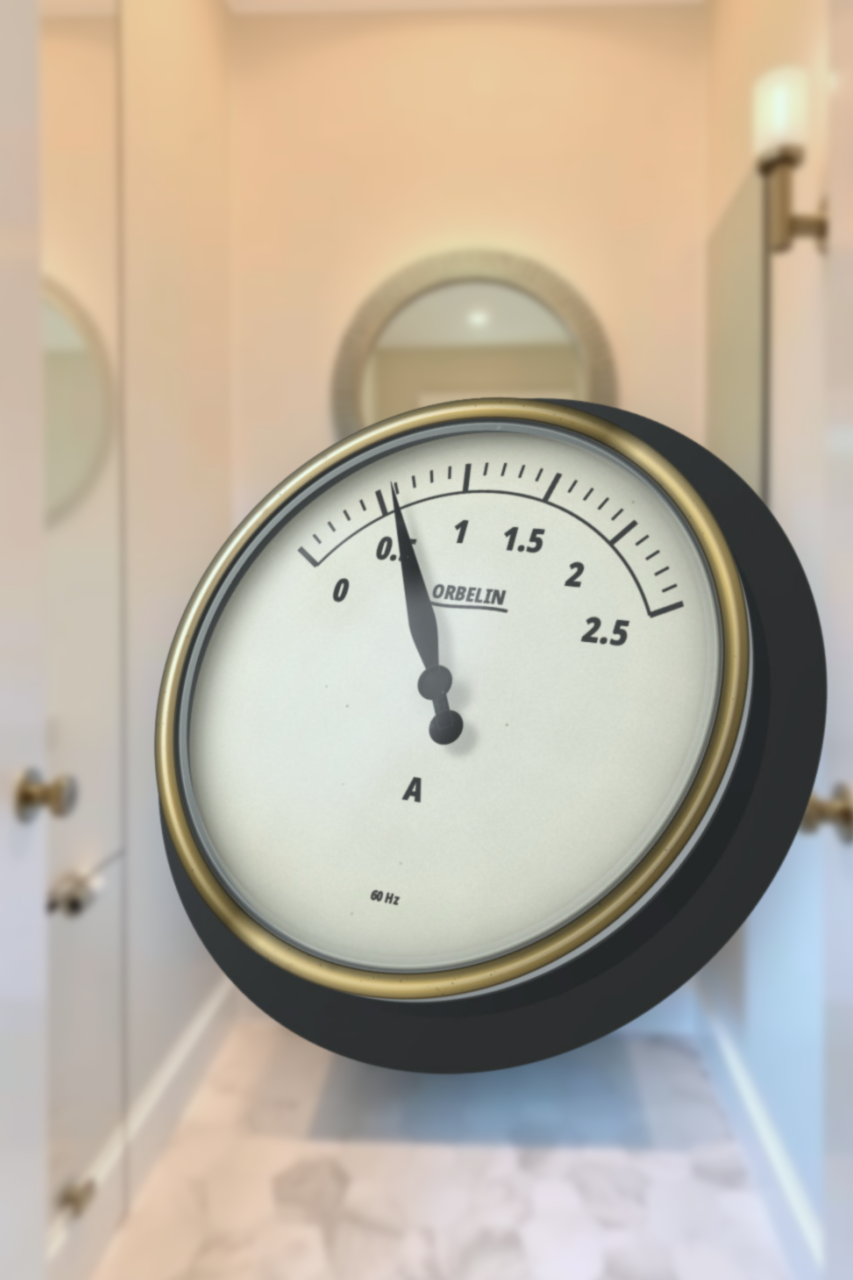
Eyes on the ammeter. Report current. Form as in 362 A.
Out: 0.6 A
